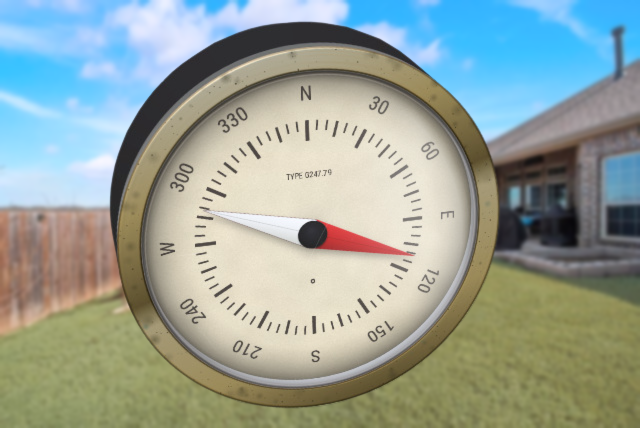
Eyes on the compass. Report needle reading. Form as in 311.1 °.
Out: 110 °
